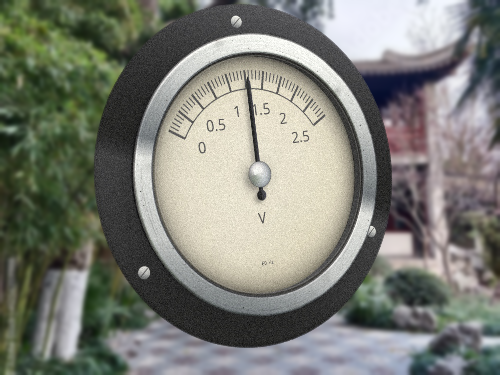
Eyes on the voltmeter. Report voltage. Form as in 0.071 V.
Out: 1.25 V
